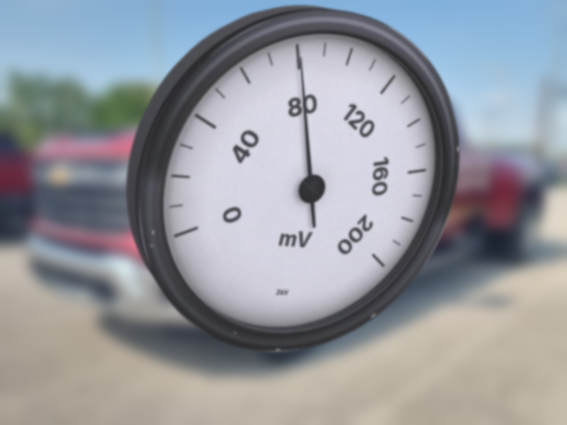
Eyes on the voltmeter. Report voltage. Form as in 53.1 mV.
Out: 80 mV
